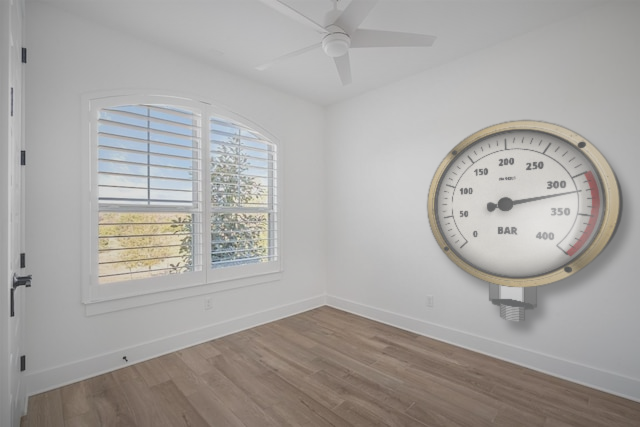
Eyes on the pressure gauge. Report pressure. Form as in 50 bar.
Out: 320 bar
